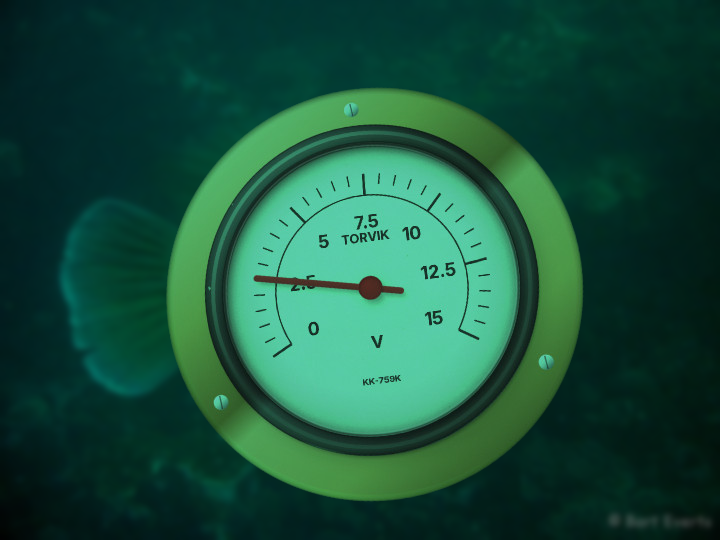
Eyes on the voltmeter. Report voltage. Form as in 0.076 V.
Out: 2.5 V
